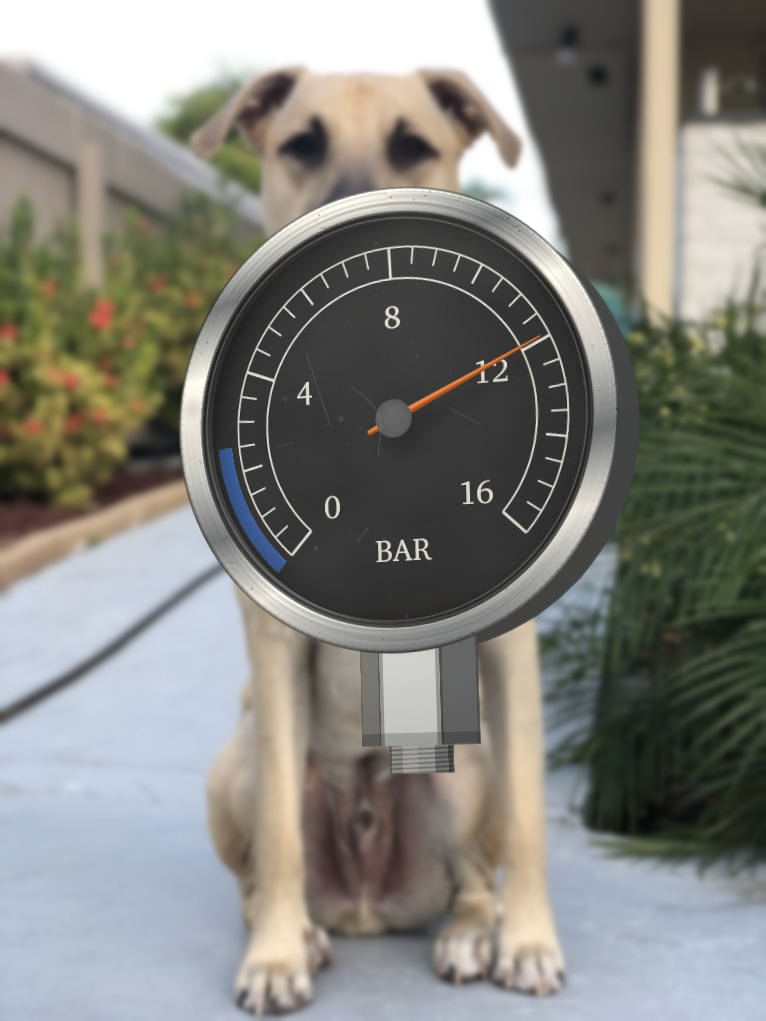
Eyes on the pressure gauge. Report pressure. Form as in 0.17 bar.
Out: 12 bar
